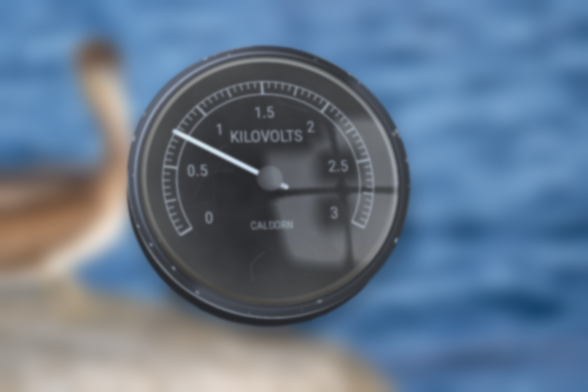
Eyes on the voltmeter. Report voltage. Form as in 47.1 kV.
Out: 0.75 kV
